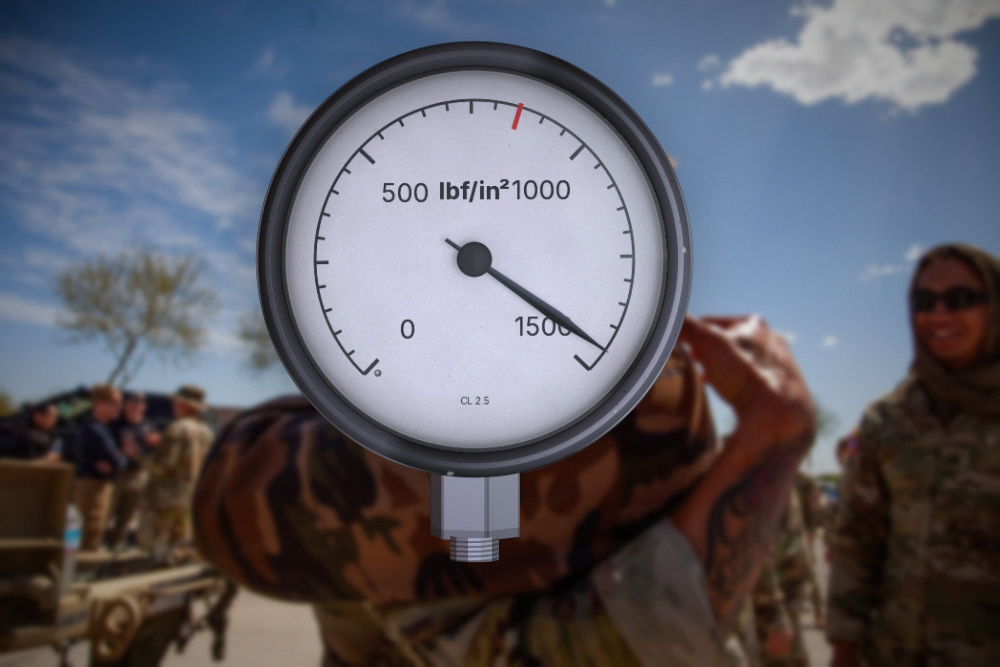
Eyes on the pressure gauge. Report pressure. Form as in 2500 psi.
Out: 1450 psi
